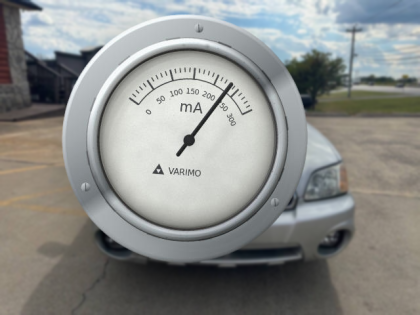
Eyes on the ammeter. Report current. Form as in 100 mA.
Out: 230 mA
